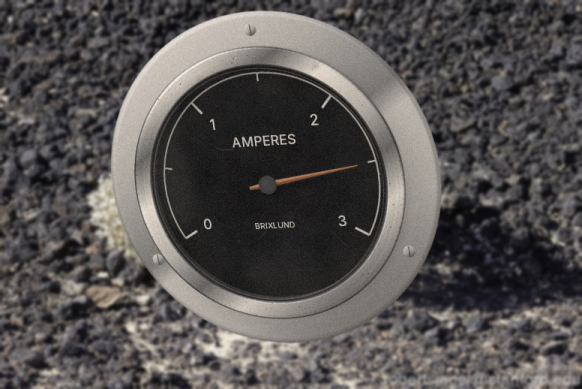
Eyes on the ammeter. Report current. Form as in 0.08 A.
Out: 2.5 A
